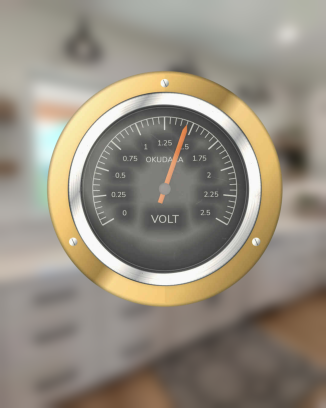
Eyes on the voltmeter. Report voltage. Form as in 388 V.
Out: 1.45 V
